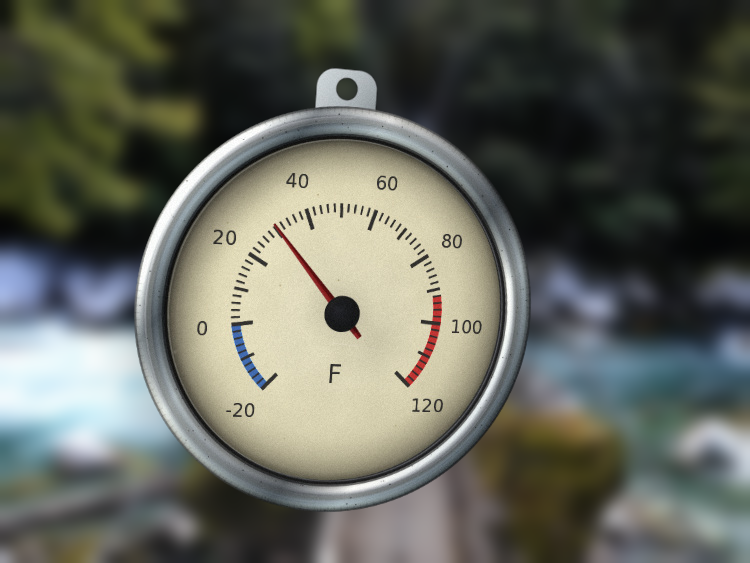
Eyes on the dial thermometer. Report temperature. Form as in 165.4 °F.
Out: 30 °F
